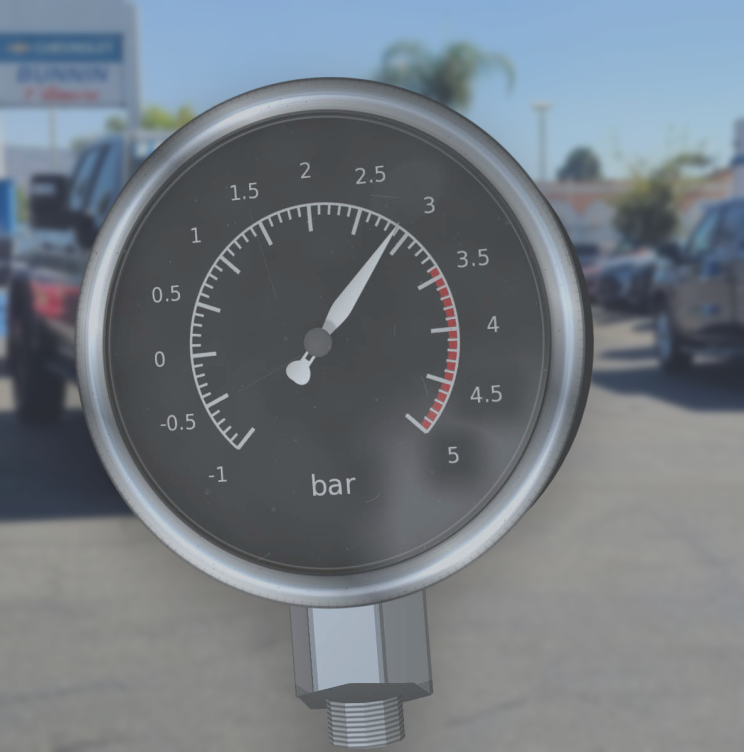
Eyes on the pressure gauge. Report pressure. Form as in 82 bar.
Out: 2.9 bar
